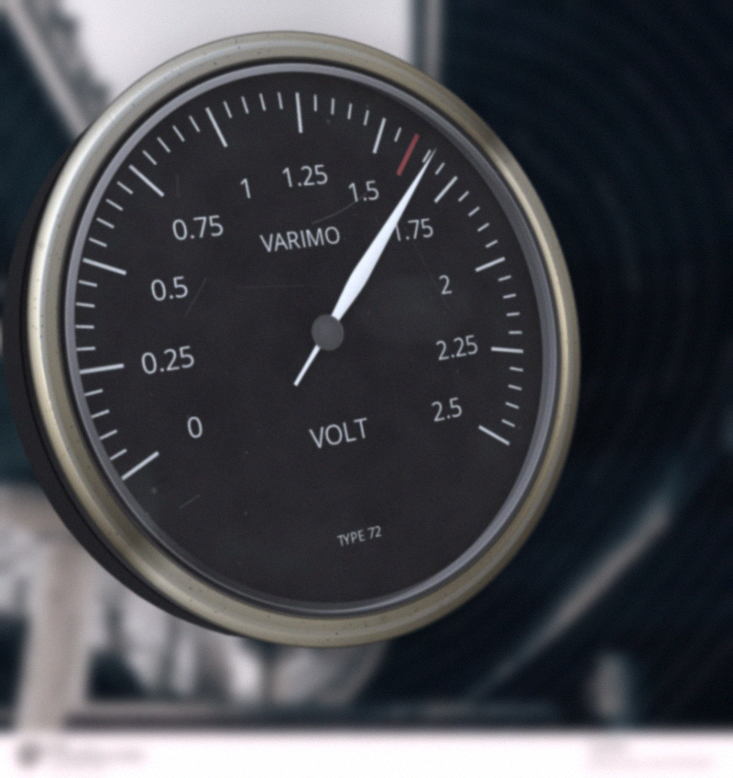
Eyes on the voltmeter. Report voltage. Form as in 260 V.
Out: 1.65 V
